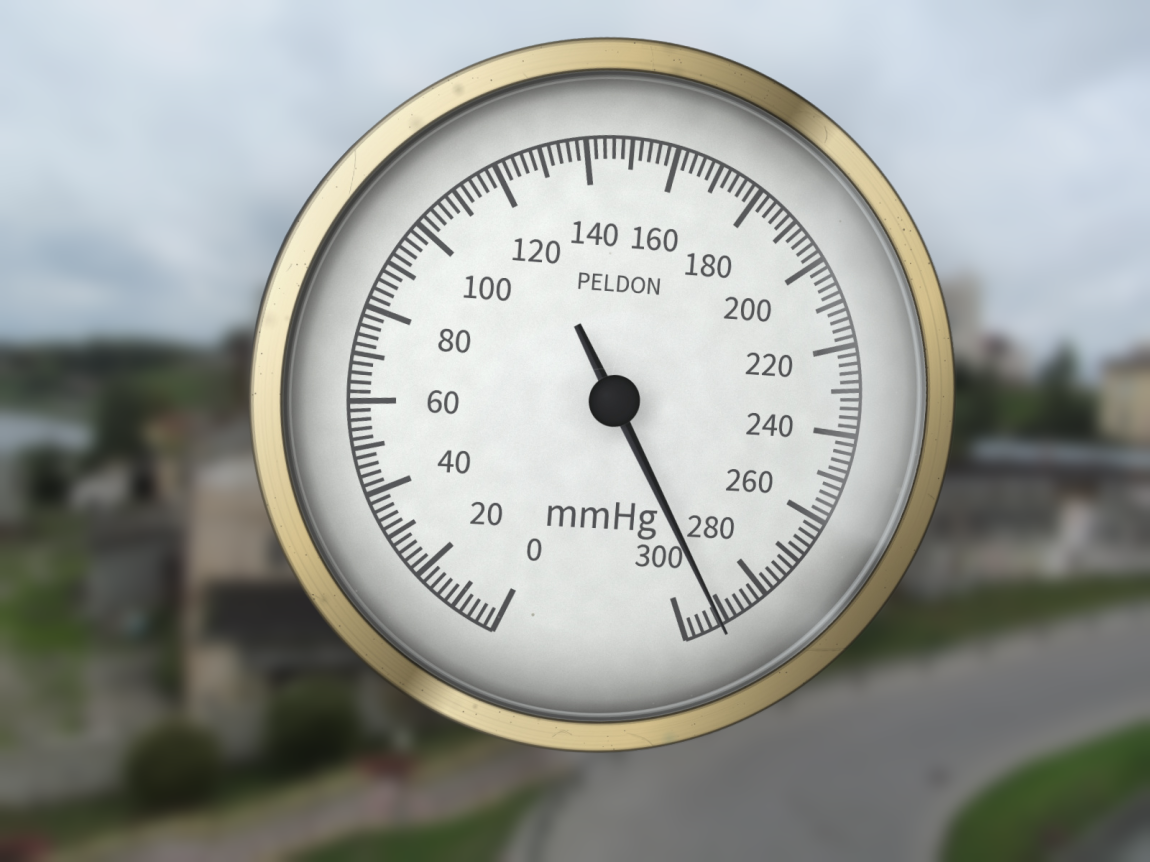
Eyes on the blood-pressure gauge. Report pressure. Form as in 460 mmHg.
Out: 292 mmHg
